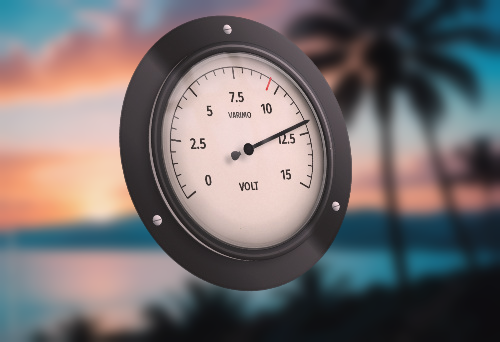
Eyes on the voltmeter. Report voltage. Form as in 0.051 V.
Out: 12 V
